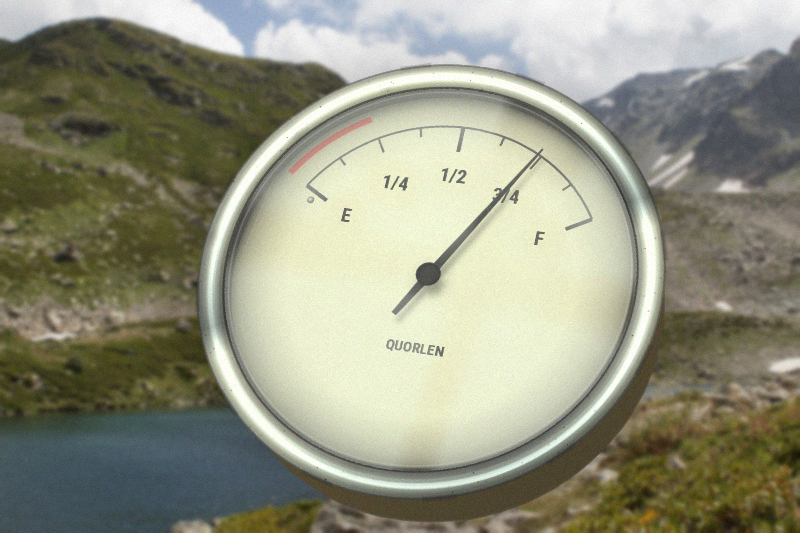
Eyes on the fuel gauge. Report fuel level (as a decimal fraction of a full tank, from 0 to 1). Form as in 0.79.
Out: 0.75
